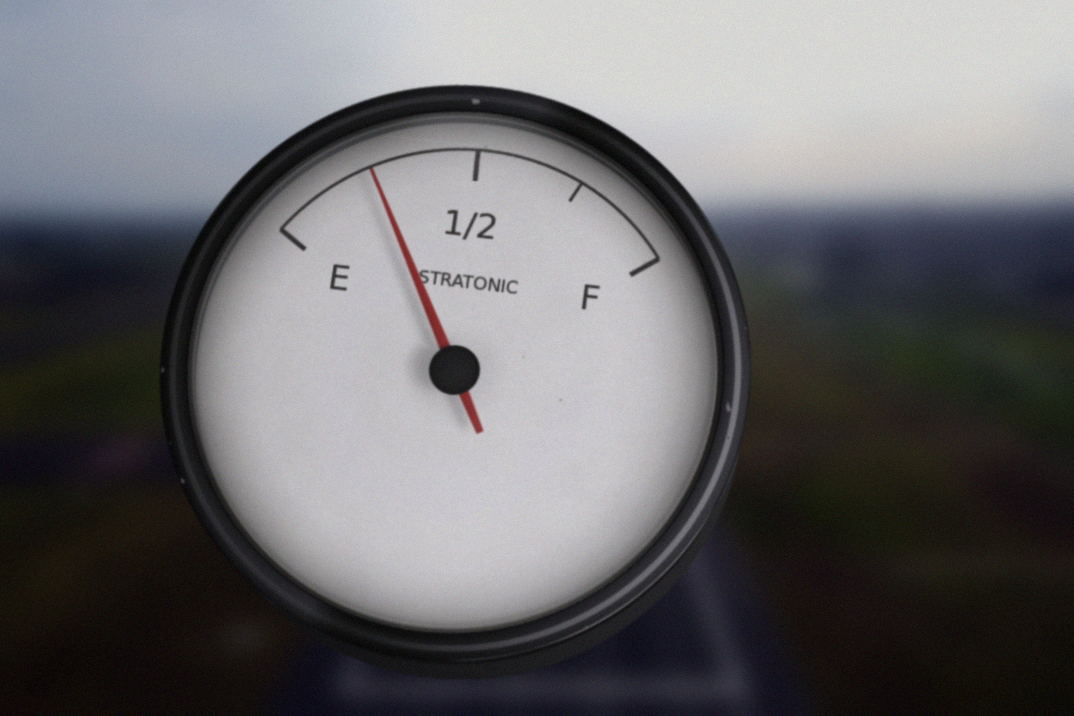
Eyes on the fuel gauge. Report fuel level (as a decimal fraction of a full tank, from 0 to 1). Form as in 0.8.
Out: 0.25
